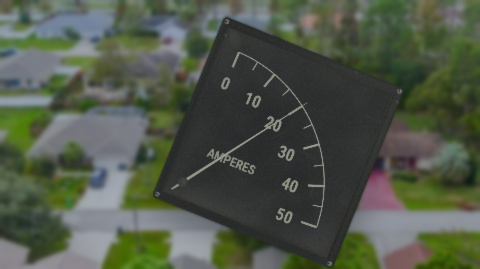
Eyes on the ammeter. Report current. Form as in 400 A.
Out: 20 A
